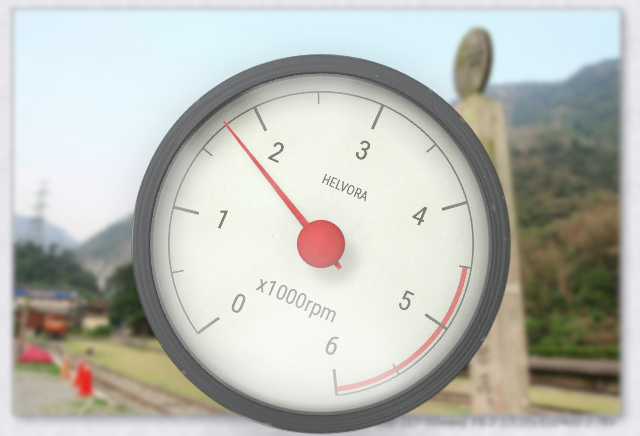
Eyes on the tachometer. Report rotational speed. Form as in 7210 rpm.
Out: 1750 rpm
